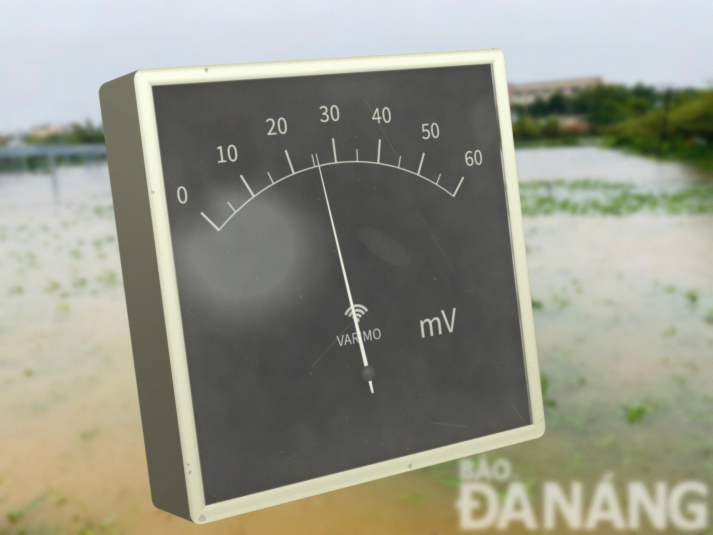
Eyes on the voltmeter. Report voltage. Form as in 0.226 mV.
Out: 25 mV
